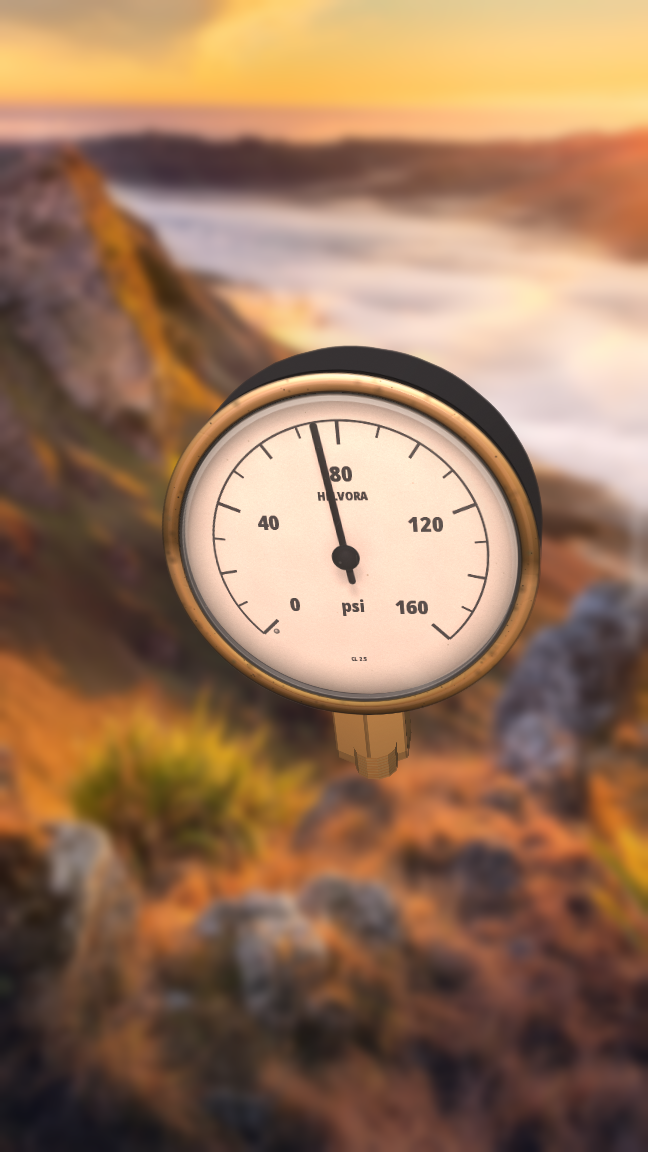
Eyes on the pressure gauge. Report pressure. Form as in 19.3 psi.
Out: 75 psi
